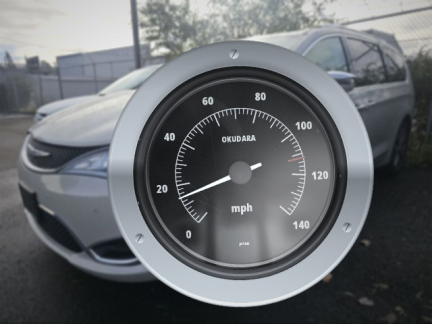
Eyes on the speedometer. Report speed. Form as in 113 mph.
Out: 14 mph
